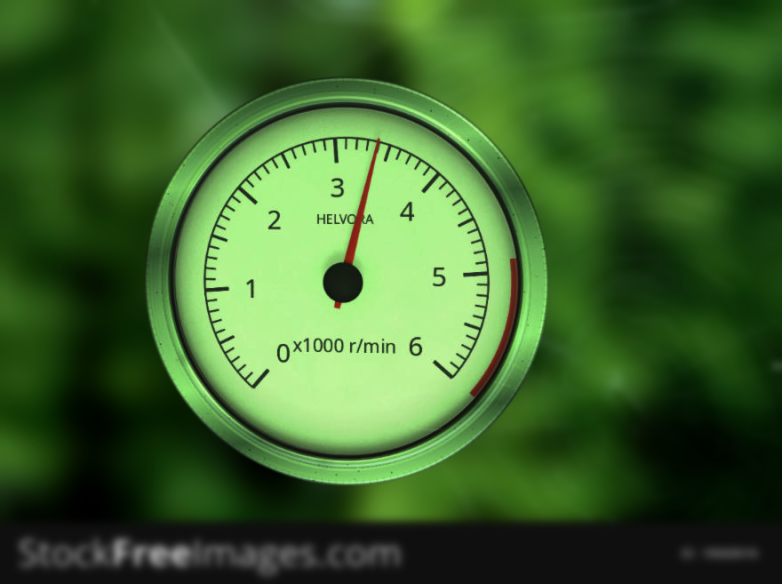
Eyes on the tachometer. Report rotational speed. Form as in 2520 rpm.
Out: 3400 rpm
